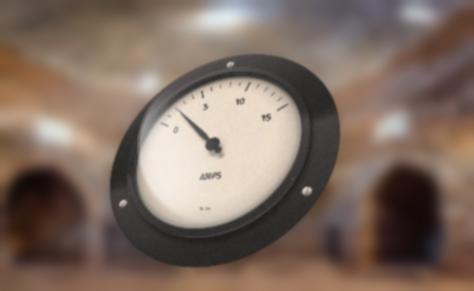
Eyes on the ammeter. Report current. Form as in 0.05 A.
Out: 2 A
